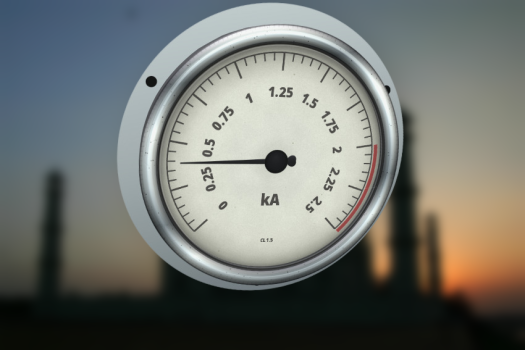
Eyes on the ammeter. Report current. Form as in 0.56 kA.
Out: 0.4 kA
